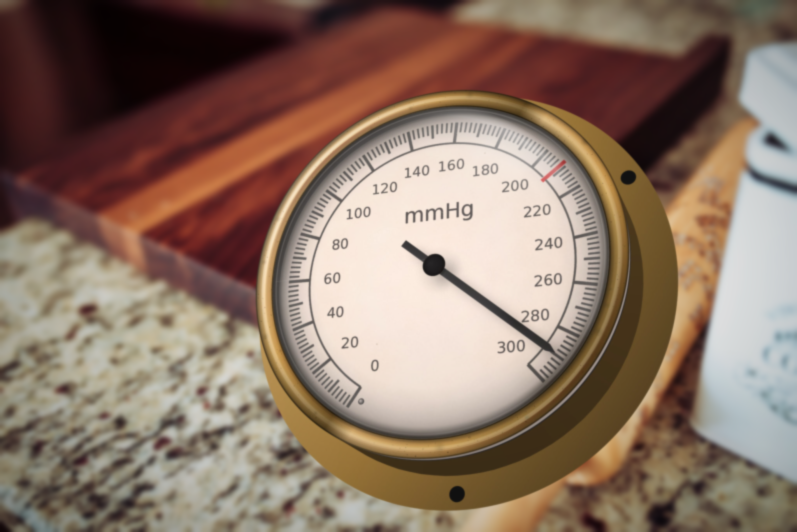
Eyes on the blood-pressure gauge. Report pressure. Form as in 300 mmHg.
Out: 290 mmHg
